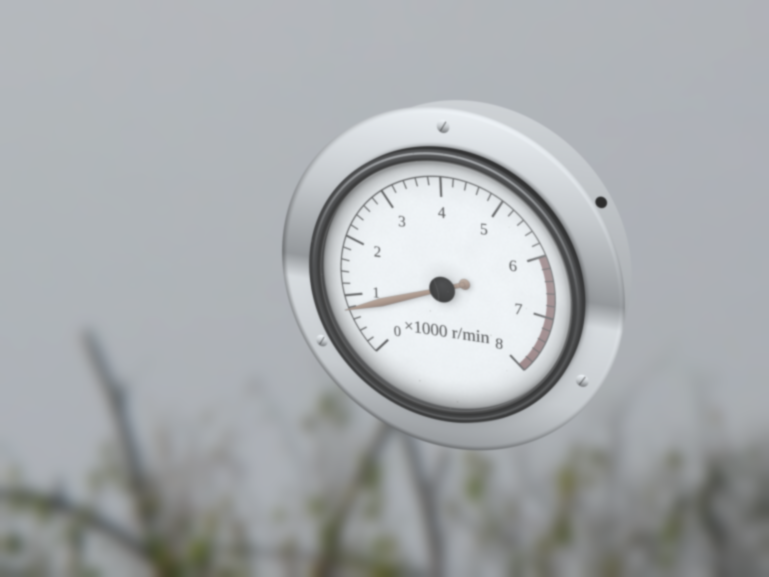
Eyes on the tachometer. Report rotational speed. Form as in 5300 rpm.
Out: 800 rpm
